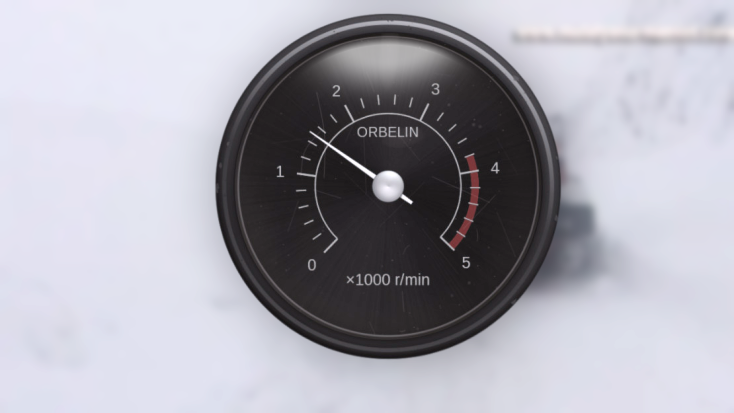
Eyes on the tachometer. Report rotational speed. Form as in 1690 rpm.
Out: 1500 rpm
